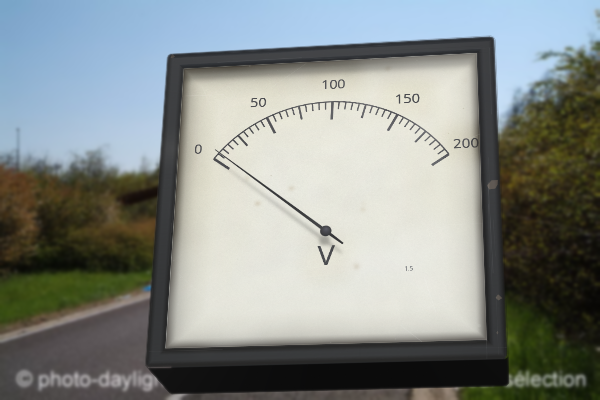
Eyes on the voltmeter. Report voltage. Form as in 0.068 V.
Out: 5 V
